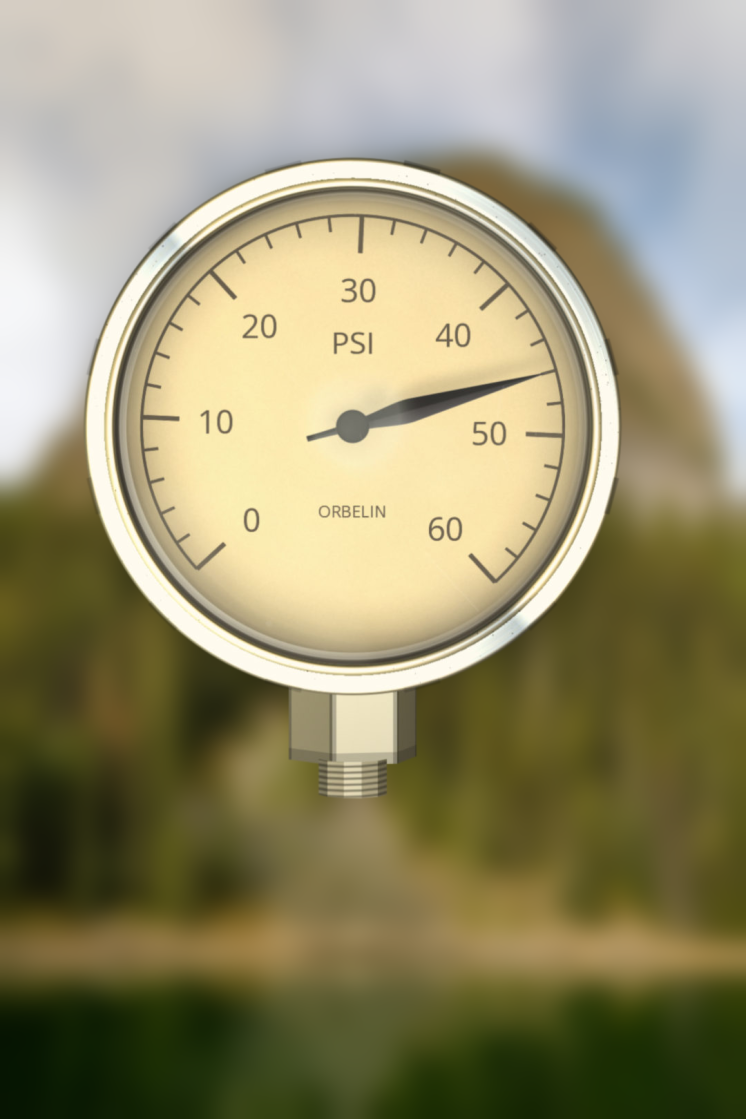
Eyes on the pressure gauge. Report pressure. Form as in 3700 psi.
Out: 46 psi
